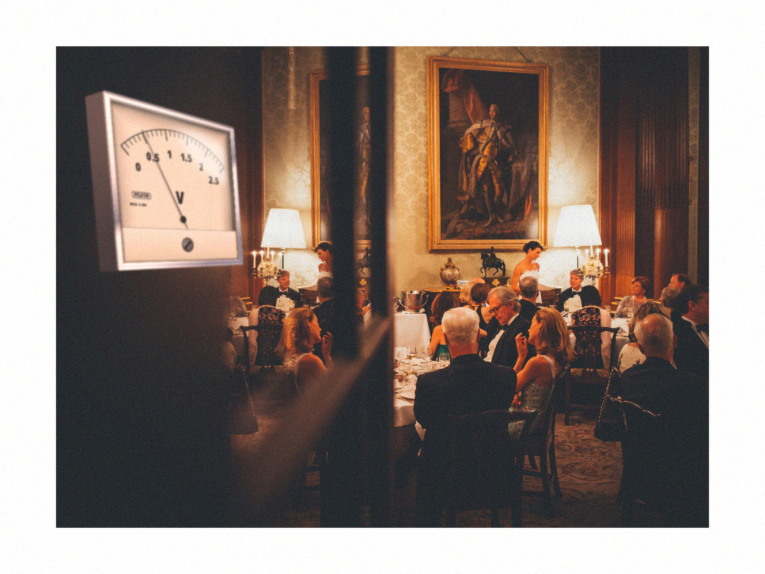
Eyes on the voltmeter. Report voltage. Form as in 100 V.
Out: 0.5 V
